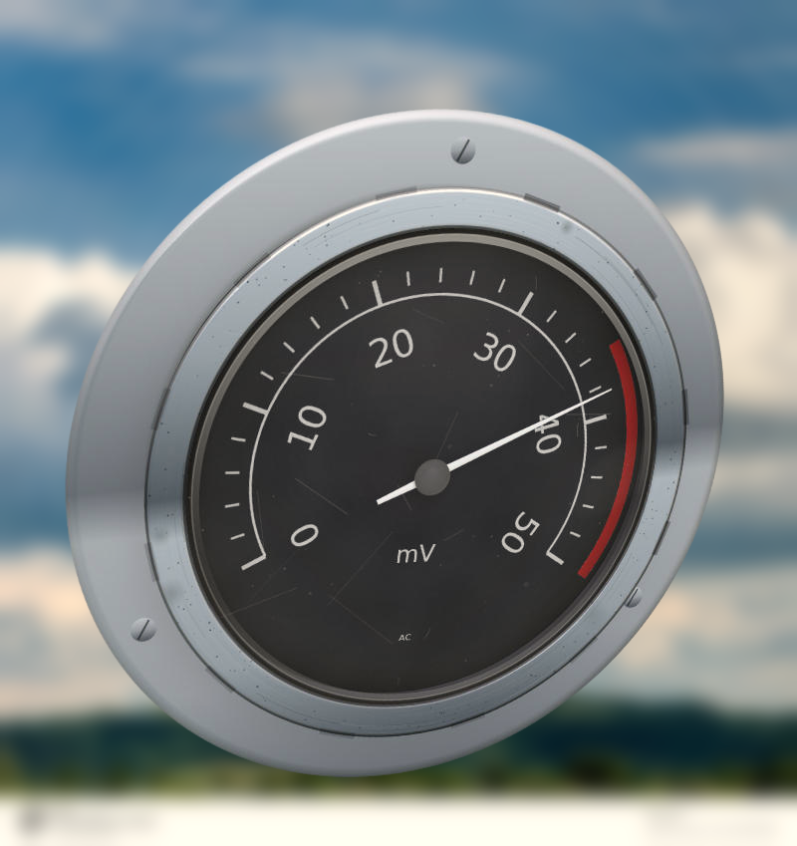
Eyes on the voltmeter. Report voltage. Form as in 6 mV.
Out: 38 mV
